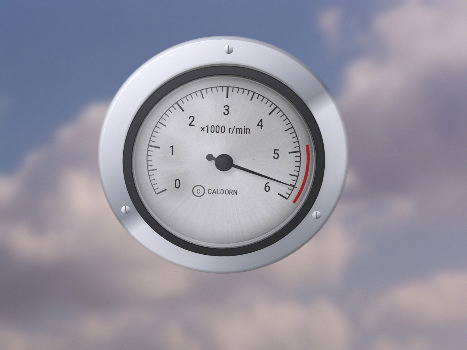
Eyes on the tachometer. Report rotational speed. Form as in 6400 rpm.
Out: 5700 rpm
